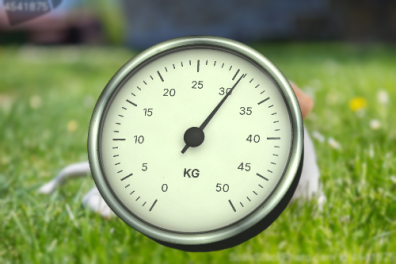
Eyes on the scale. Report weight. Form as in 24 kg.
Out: 31 kg
